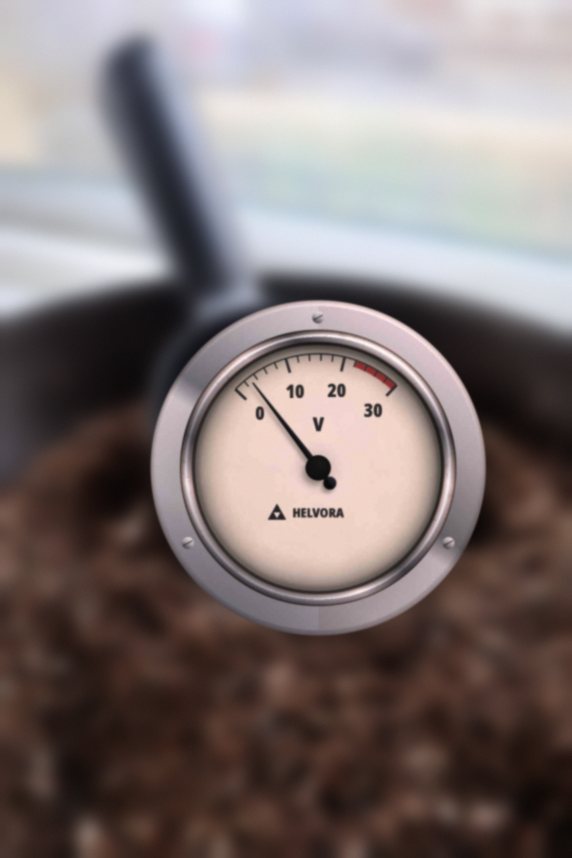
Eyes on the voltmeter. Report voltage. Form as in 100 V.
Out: 3 V
